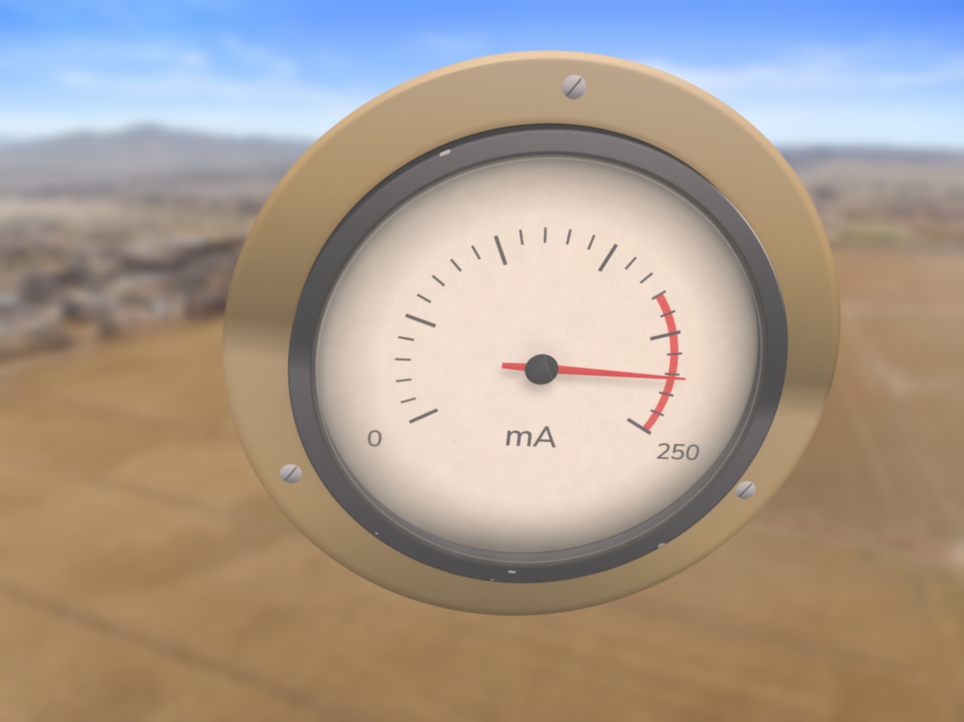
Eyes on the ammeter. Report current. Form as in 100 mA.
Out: 220 mA
